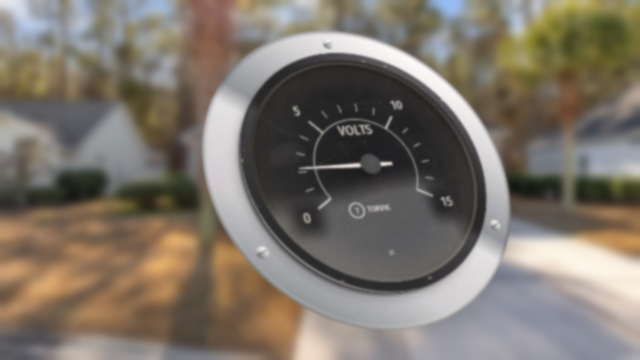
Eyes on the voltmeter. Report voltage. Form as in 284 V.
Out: 2 V
